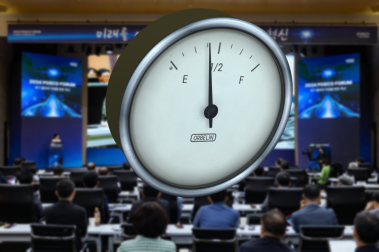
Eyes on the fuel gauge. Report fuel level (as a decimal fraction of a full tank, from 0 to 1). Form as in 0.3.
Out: 0.375
